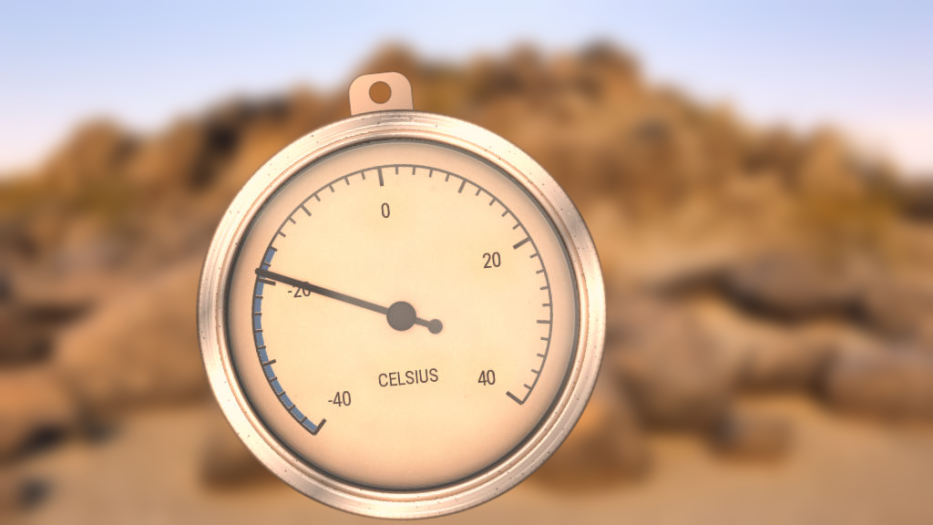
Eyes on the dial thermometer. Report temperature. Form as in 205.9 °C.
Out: -19 °C
